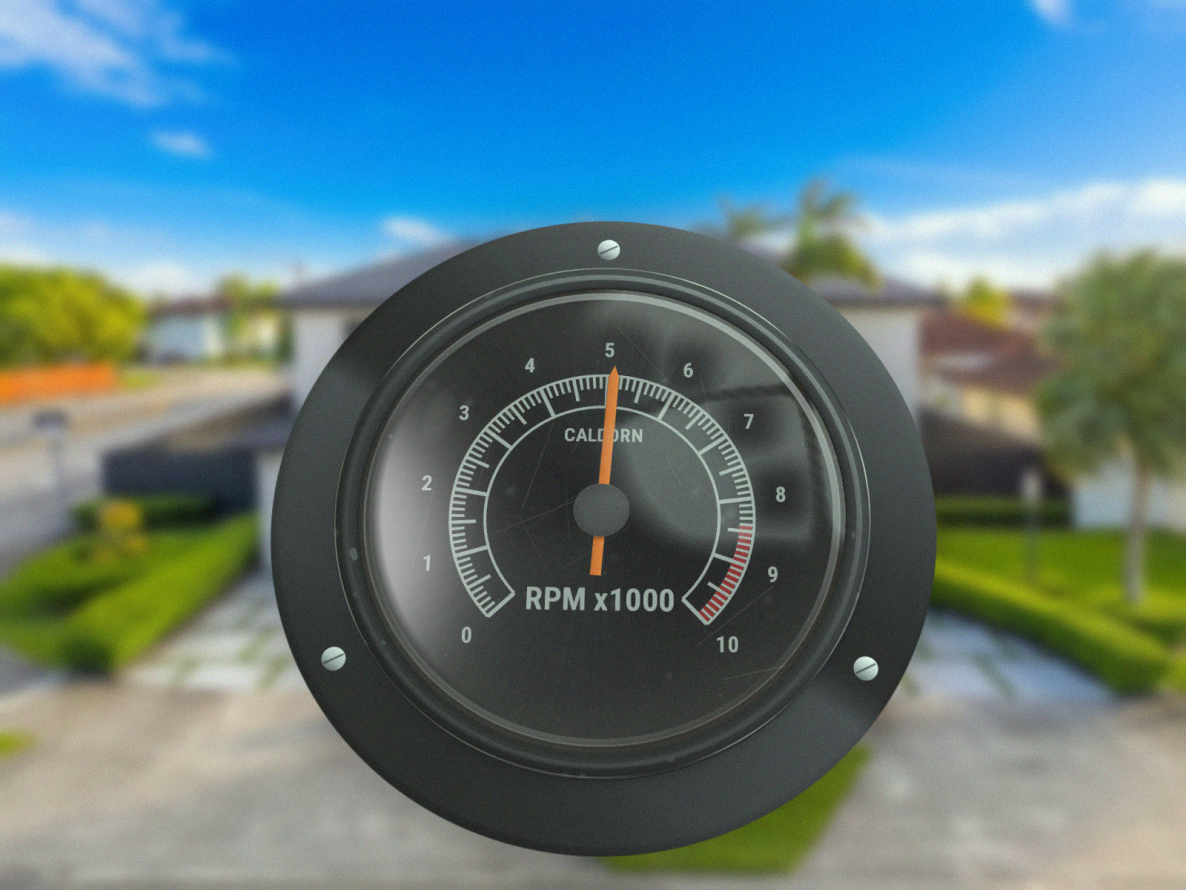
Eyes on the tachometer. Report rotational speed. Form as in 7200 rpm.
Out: 5100 rpm
